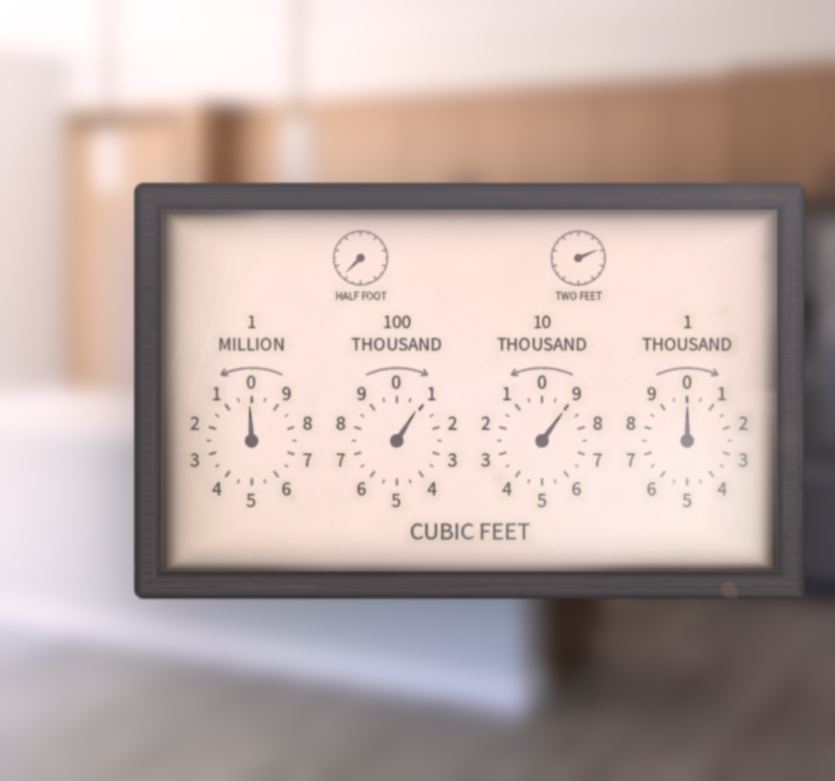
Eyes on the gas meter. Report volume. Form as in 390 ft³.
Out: 9000 ft³
